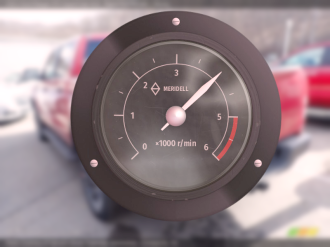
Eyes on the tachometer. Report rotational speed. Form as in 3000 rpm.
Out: 4000 rpm
